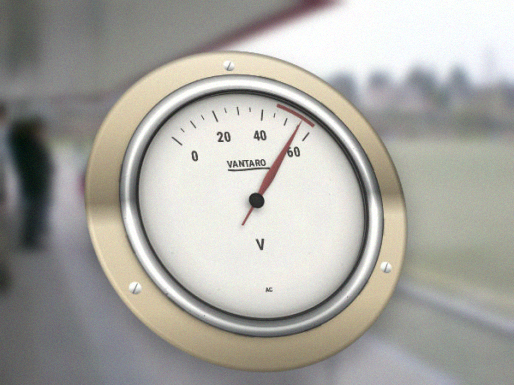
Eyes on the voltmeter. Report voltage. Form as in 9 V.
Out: 55 V
